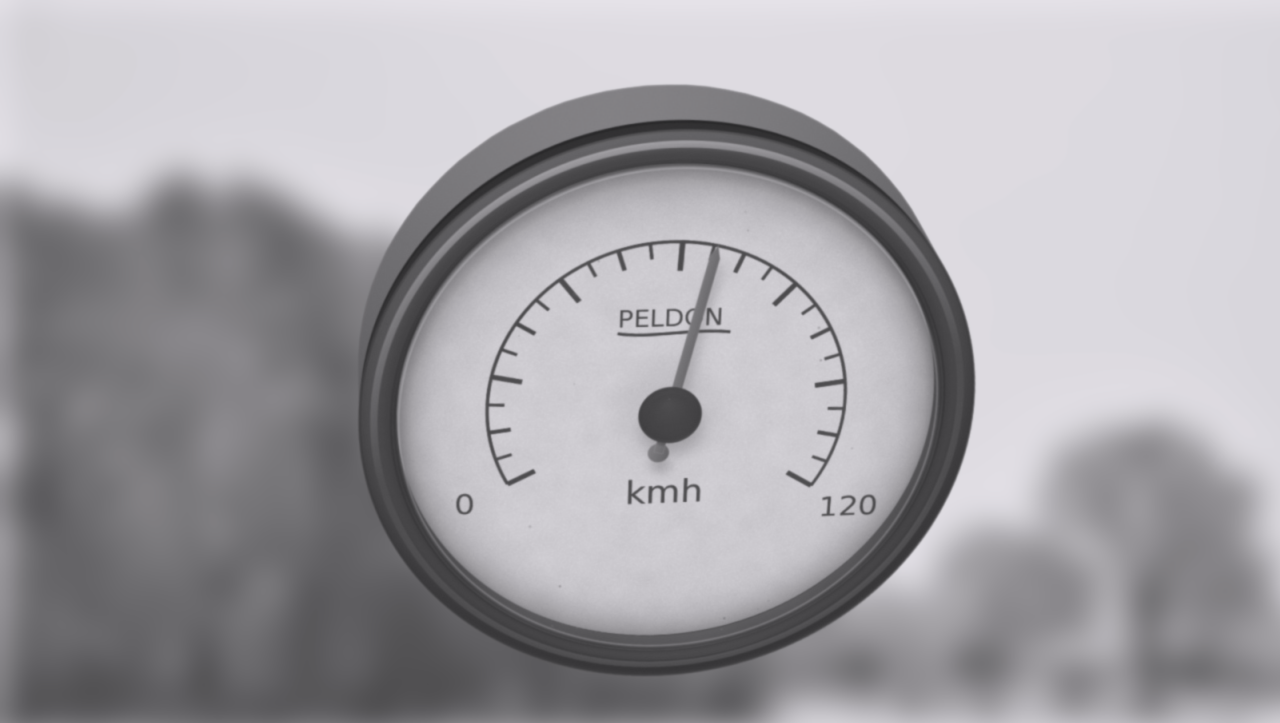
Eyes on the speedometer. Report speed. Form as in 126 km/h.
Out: 65 km/h
